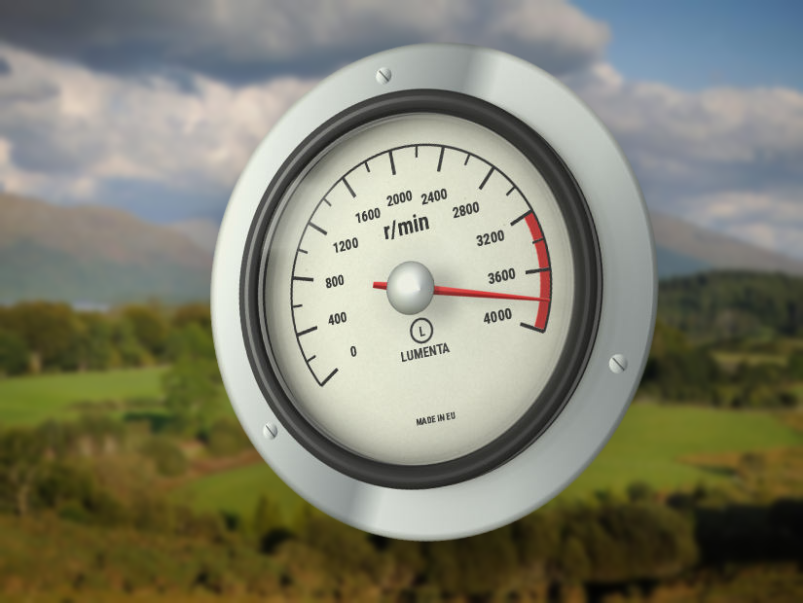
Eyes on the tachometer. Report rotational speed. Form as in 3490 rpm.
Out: 3800 rpm
